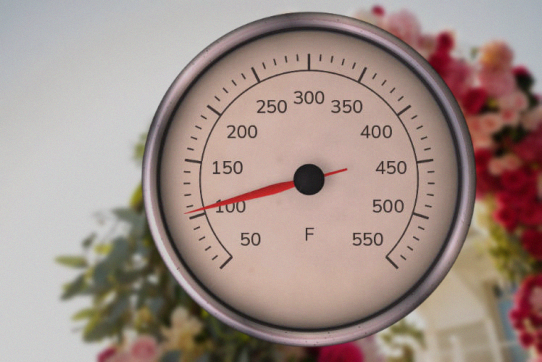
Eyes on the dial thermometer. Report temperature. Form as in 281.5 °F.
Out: 105 °F
